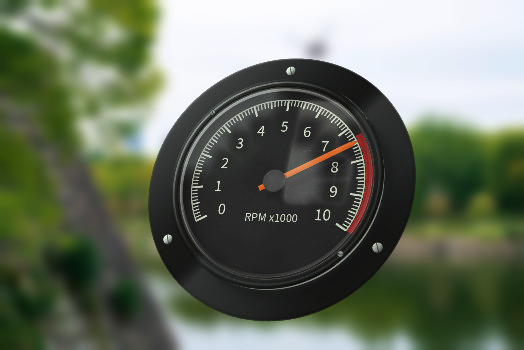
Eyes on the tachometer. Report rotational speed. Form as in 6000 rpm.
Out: 7500 rpm
